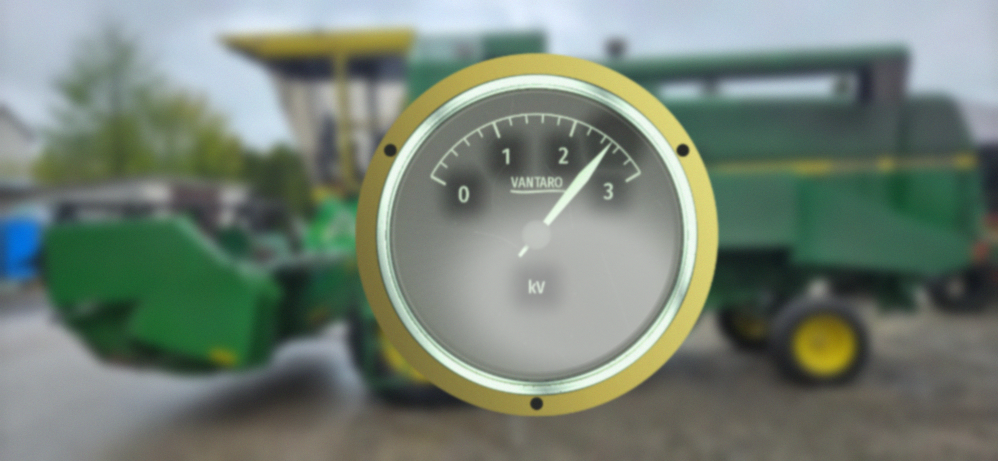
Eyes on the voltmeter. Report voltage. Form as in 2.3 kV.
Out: 2.5 kV
